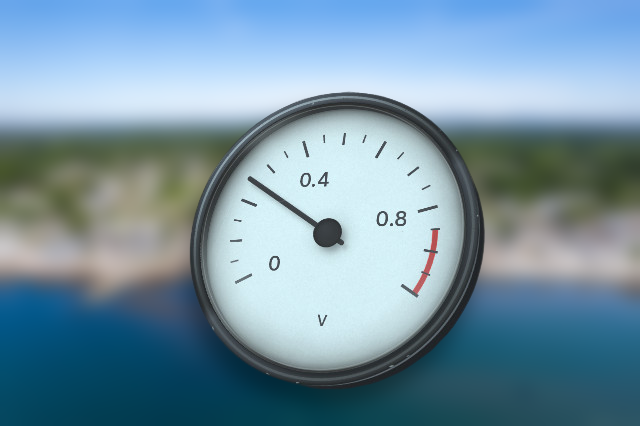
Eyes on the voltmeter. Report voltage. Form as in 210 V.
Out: 0.25 V
